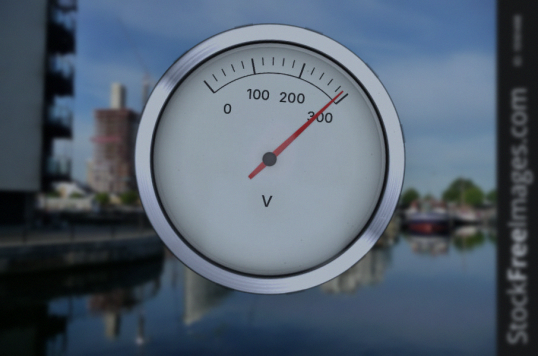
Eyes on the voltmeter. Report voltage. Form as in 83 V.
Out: 290 V
